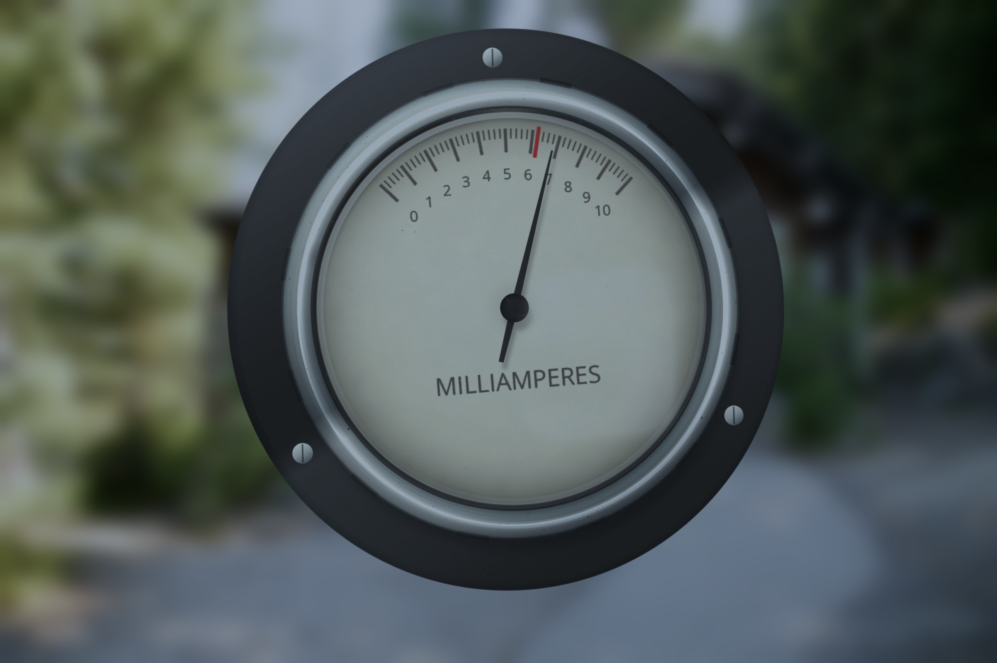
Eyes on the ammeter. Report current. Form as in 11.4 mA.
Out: 6.8 mA
